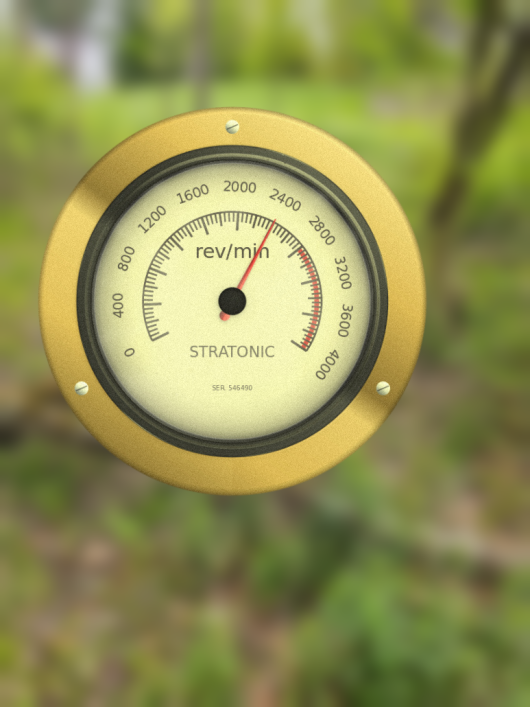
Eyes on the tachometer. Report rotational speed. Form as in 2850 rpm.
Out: 2400 rpm
